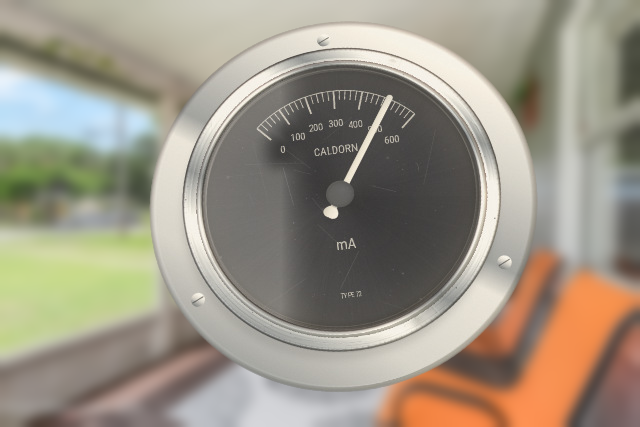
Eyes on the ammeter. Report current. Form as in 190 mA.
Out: 500 mA
